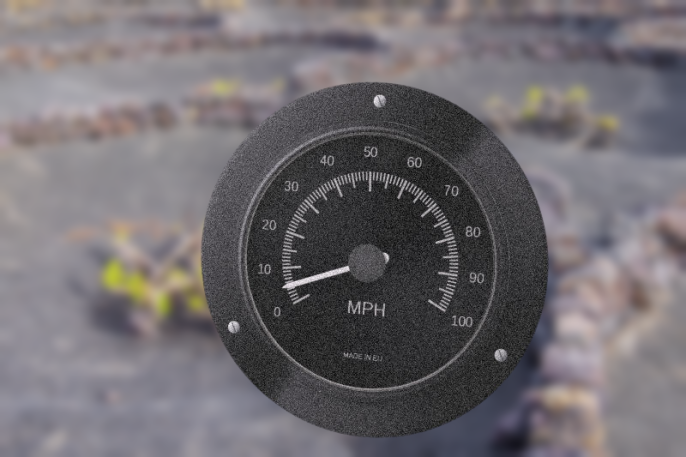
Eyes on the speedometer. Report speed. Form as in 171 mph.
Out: 5 mph
